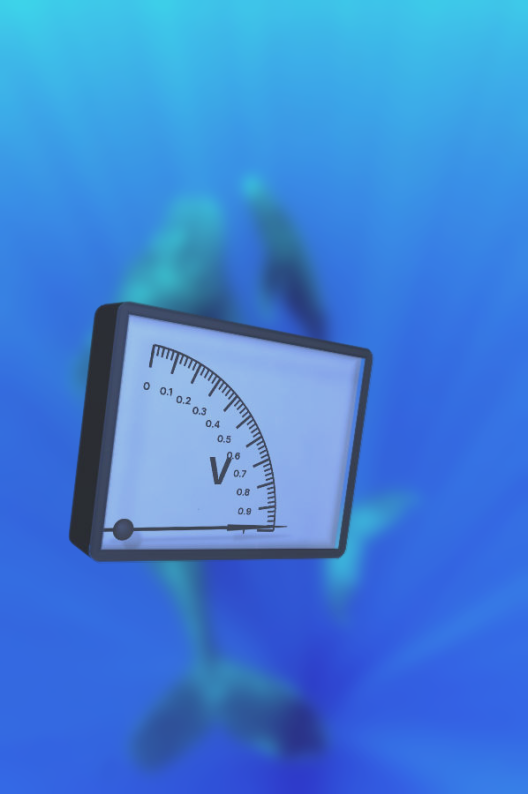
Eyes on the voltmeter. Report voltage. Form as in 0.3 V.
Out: 0.98 V
